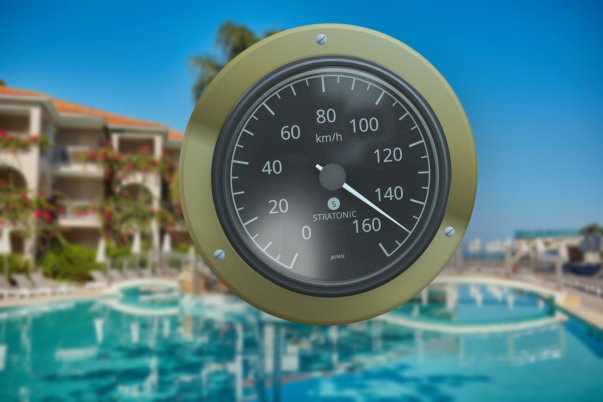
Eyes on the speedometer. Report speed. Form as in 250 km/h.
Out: 150 km/h
